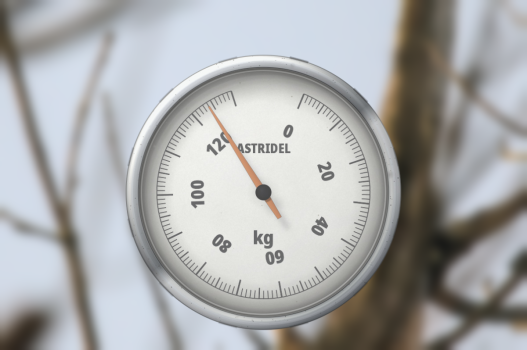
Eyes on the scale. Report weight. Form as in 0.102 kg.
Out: 124 kg
